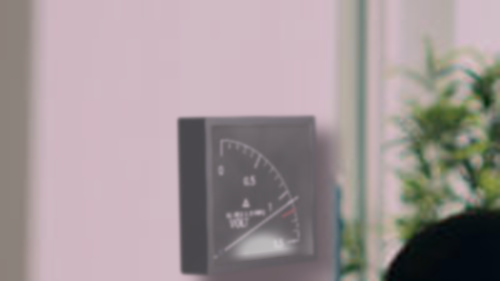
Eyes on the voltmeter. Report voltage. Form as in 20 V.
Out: 1.1 V
